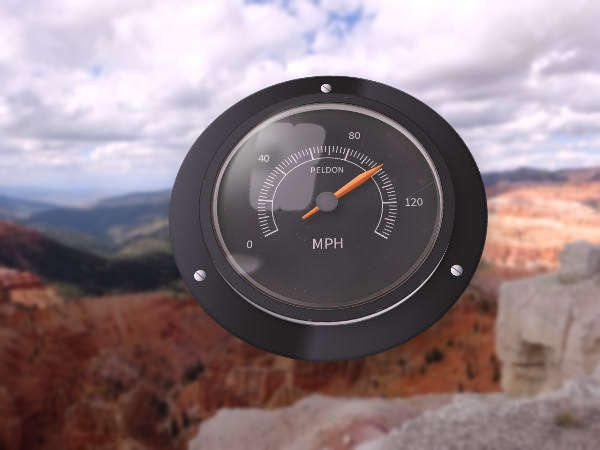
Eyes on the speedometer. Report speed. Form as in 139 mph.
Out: 100 mph
